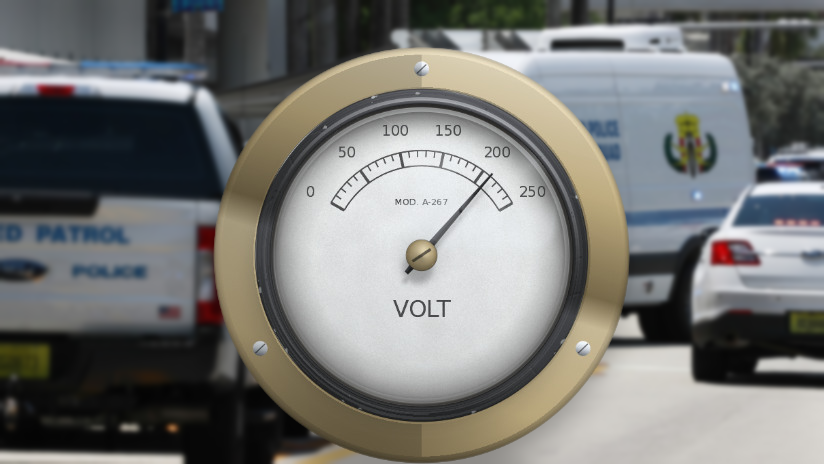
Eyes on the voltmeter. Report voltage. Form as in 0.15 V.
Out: 210 V
